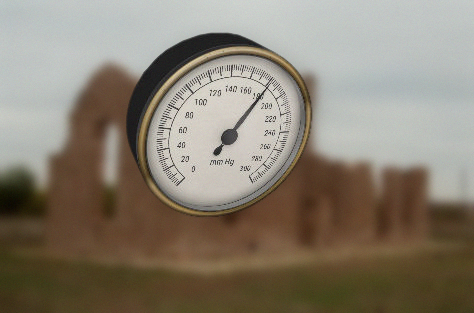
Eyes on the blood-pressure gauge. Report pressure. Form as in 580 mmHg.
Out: 180 mmHg
